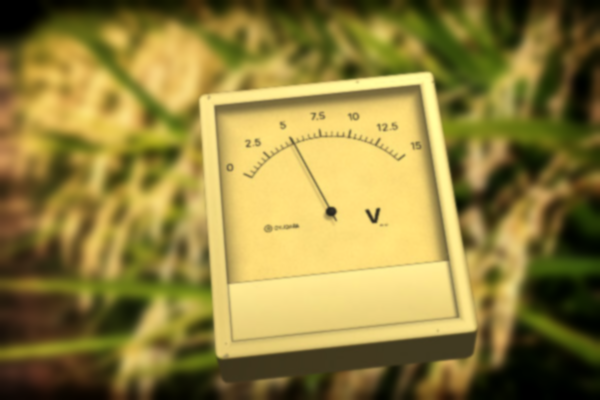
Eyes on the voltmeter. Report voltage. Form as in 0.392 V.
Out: 5 V
